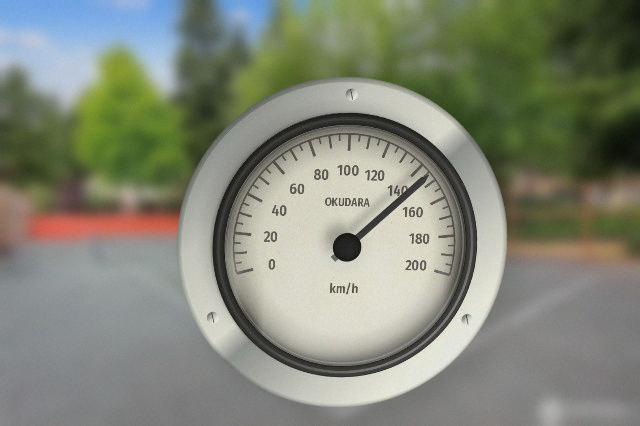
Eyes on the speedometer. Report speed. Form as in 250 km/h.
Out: 145 km/h
